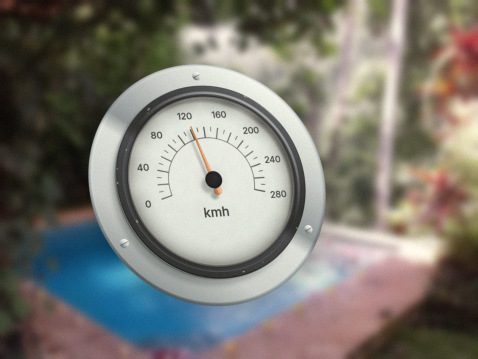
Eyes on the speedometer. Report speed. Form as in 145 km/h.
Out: 120 km/h
